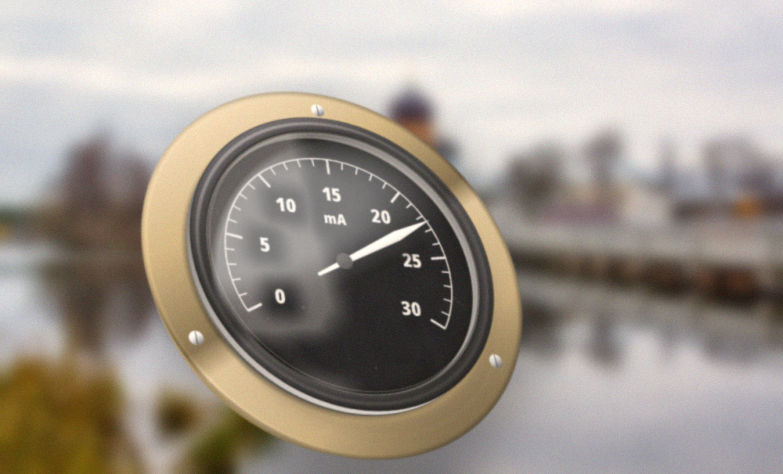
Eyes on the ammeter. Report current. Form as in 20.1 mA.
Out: 22.5 mA
